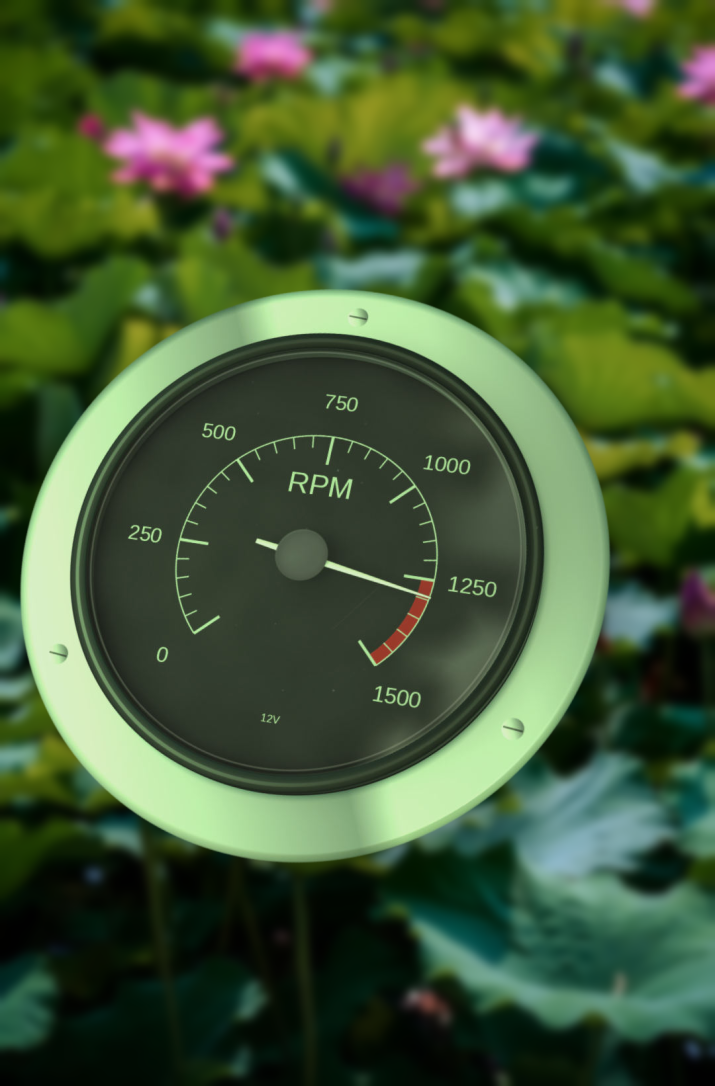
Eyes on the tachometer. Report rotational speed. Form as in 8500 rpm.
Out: 1300 rpm
